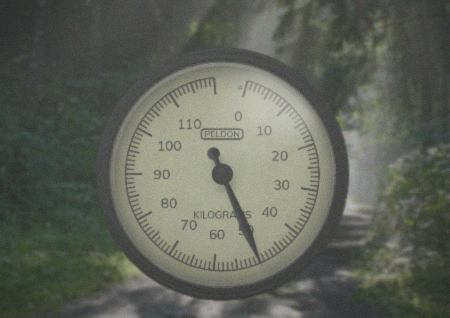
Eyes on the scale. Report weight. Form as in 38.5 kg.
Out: 50 kg
